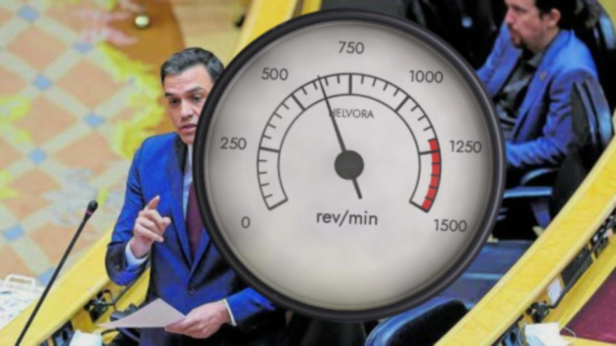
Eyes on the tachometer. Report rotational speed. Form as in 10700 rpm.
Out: 625 rpm
